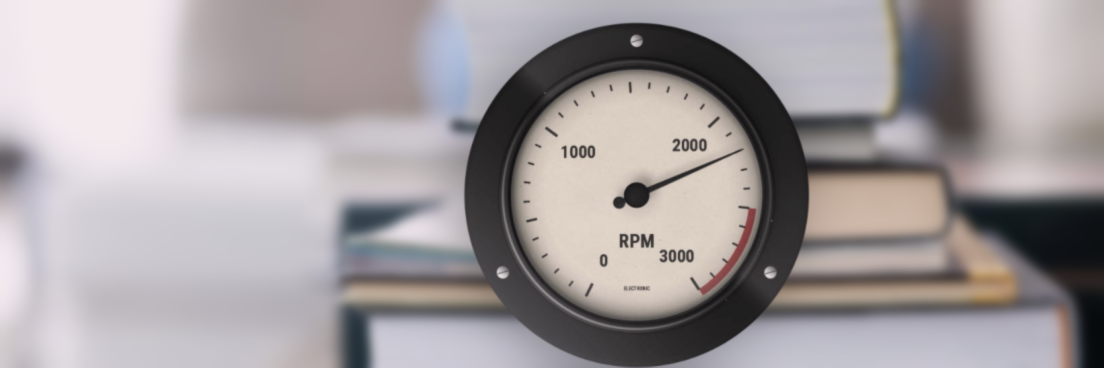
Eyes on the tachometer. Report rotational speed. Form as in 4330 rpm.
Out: 2200 rpm
